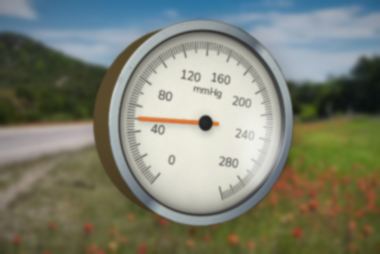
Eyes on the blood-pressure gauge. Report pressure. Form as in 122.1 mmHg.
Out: 50 mmHg
